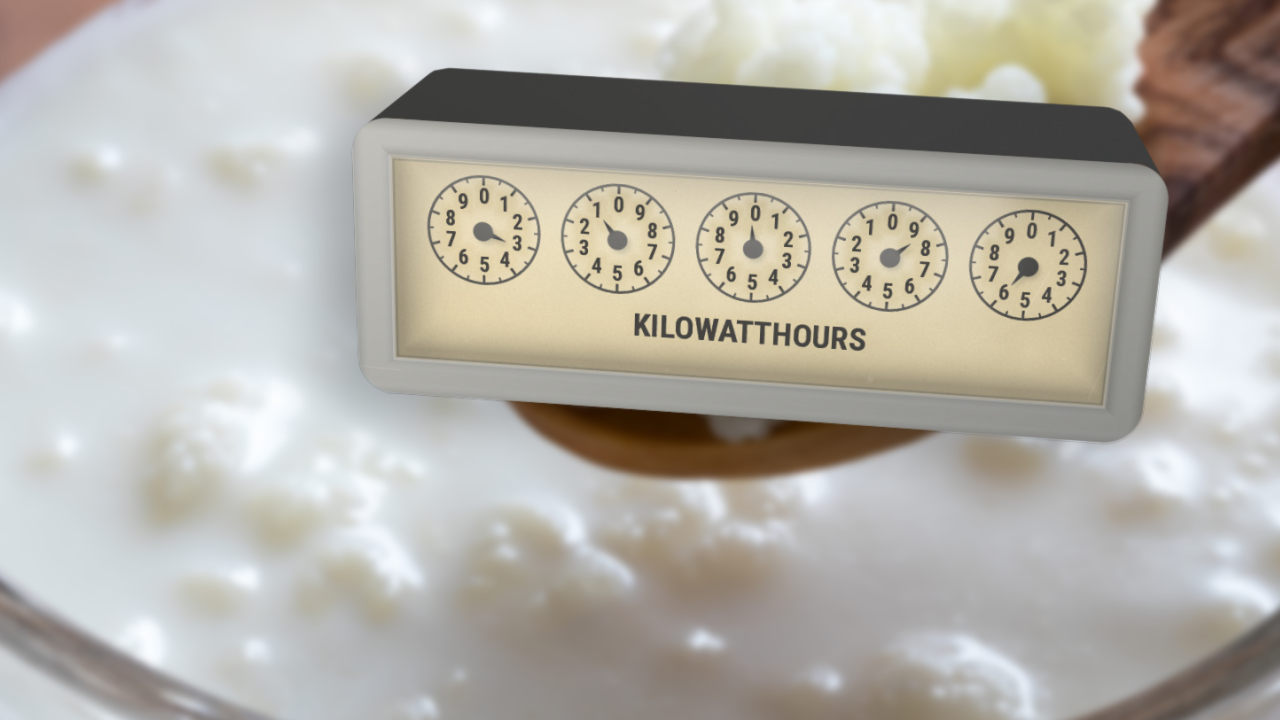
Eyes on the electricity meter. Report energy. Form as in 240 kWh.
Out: 30986 kWh
